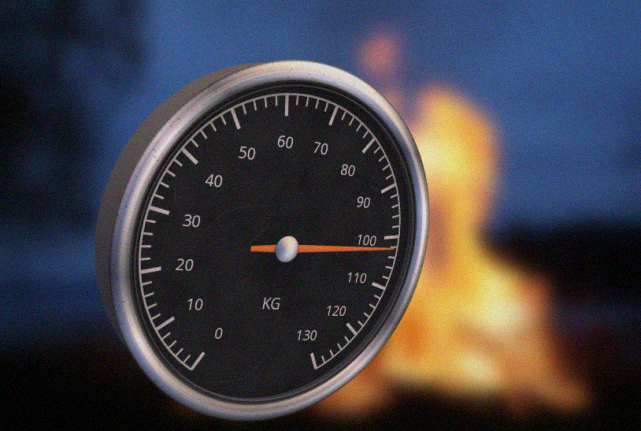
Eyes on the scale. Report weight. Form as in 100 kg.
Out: 102 kg
